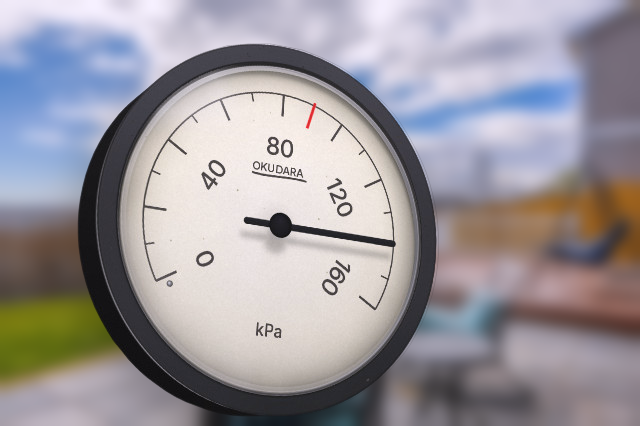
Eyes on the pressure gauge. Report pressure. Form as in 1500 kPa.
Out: 140 kPa
